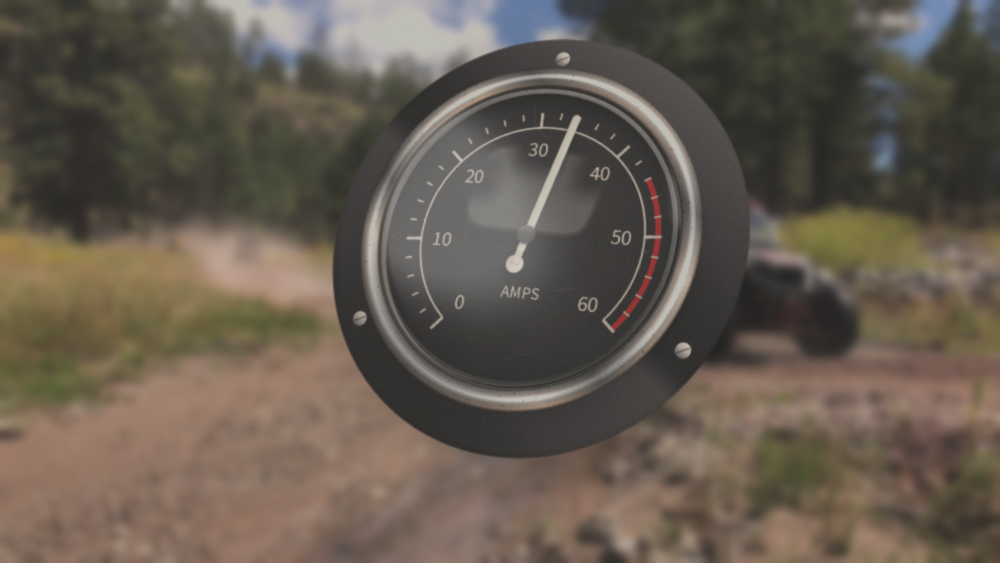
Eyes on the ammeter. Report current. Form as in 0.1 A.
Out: 34 A
